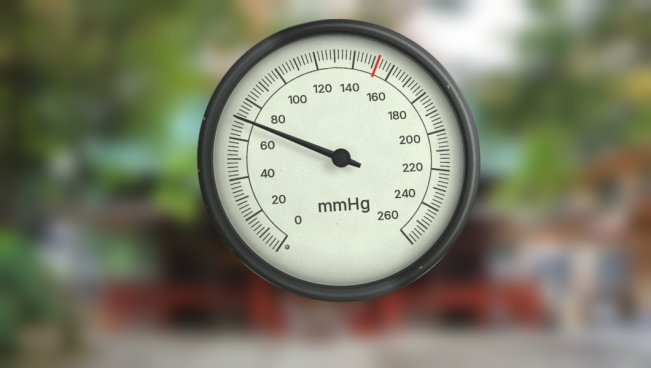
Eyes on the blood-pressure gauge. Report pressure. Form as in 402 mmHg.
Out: 70 mmHg
